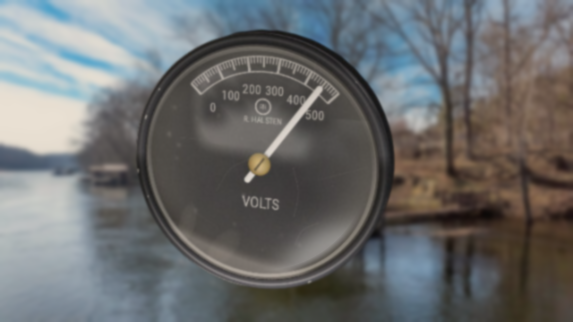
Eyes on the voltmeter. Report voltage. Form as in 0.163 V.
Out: 450 V
